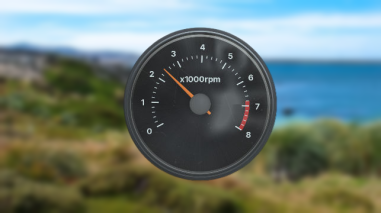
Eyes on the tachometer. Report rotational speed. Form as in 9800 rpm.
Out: 2400 rpm
